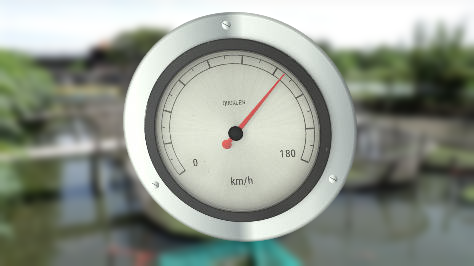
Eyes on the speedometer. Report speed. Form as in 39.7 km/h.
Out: 125 km/h
